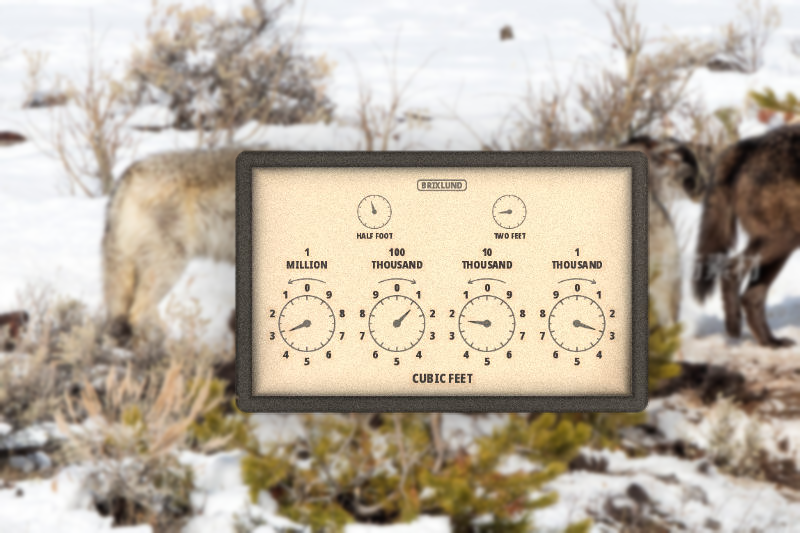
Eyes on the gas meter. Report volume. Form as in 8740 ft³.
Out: 312300 ft³
